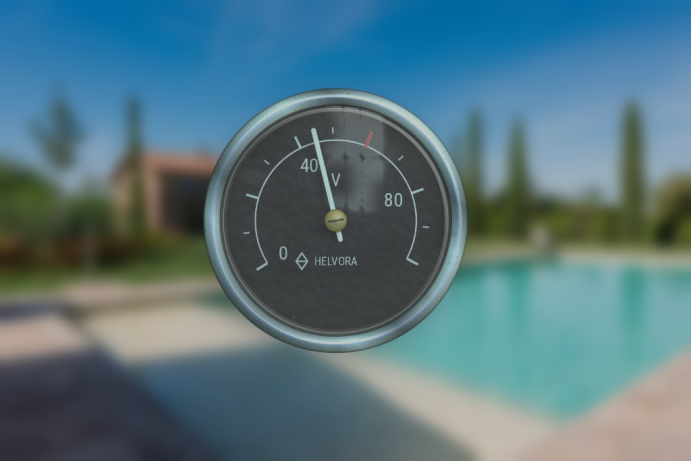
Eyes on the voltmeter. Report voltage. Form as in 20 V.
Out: 45 V
